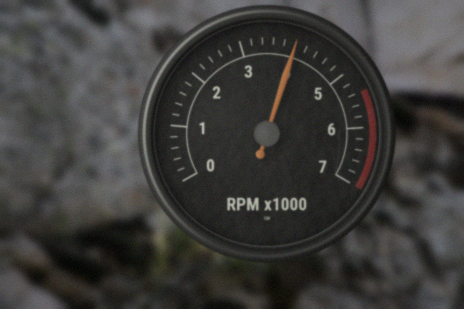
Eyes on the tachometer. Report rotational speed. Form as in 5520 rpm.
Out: 4000 rpm
